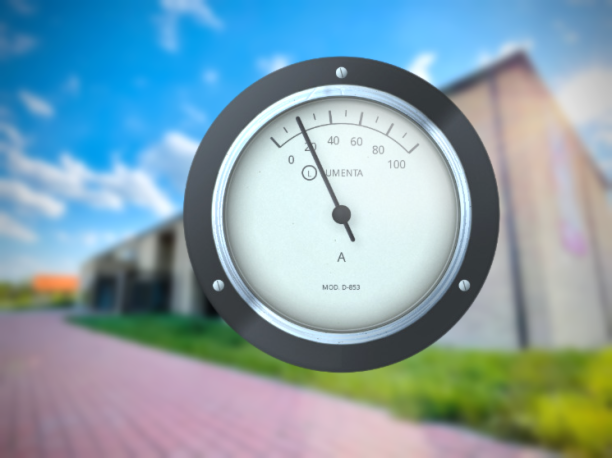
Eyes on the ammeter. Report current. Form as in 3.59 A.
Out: 20 A
